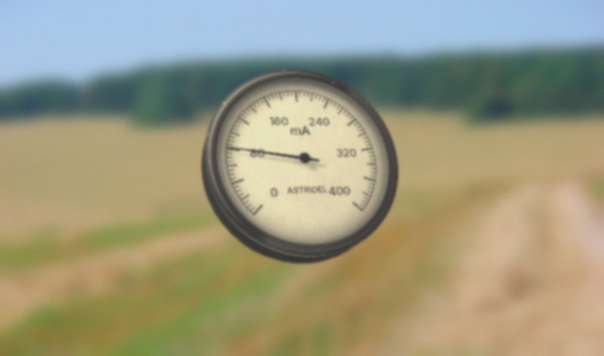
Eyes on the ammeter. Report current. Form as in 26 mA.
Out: 80 mA
